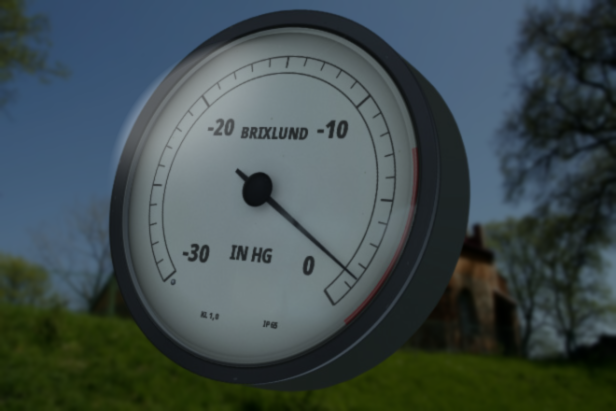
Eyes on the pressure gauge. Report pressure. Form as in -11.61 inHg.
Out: -1.5 inHg
